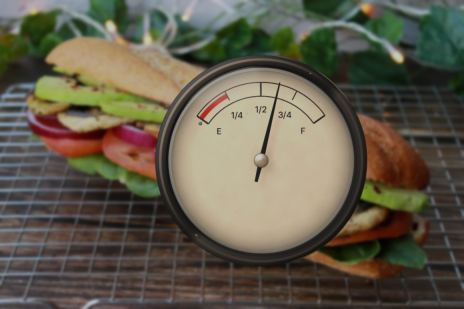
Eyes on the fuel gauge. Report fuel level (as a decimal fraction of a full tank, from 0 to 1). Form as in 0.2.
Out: 0.625
